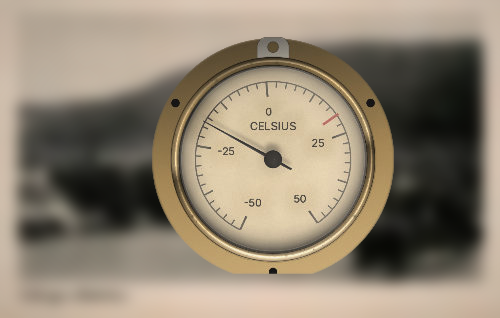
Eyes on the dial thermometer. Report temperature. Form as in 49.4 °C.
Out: -18.75 °C
